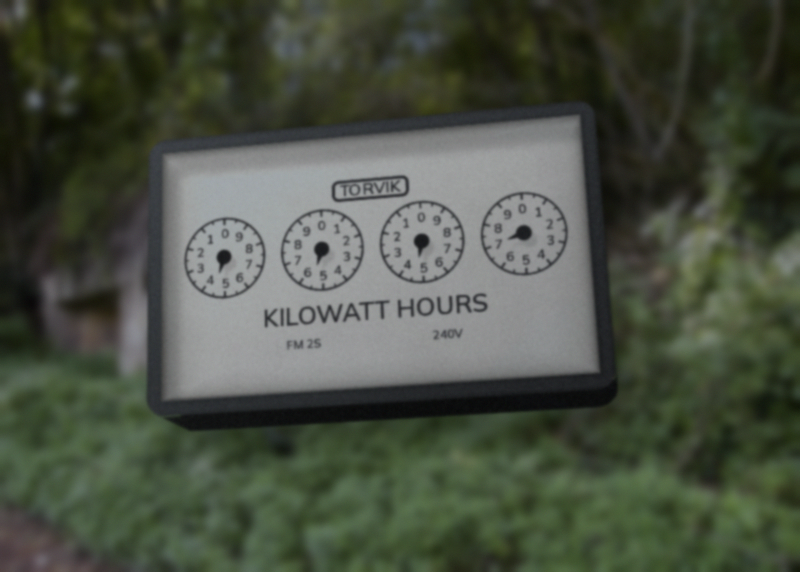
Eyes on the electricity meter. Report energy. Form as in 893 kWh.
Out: 4547 kWh
